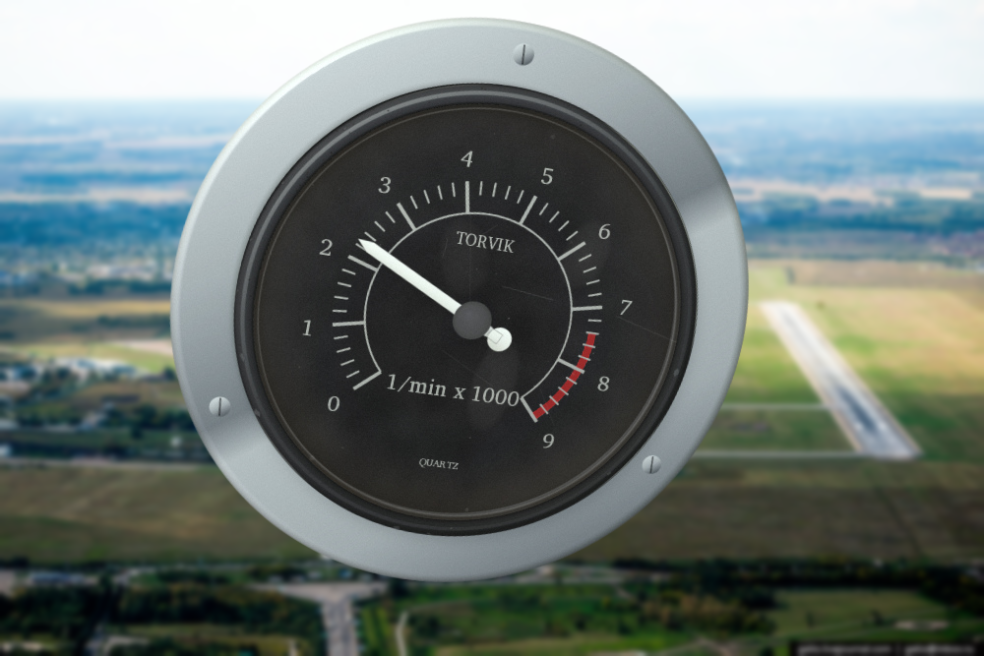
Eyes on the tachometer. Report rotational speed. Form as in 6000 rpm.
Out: 2300 rpm
